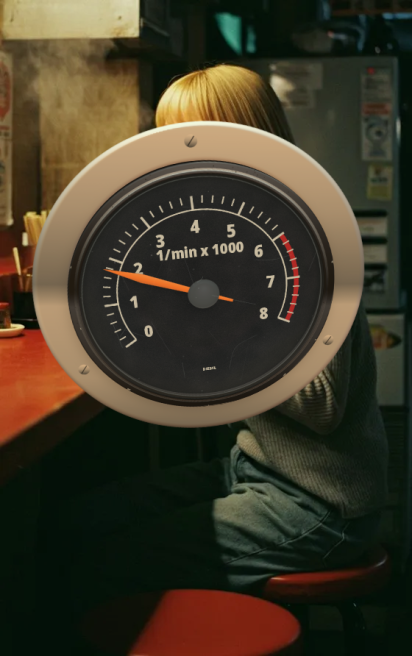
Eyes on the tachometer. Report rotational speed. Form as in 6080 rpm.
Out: 1800 rpm
